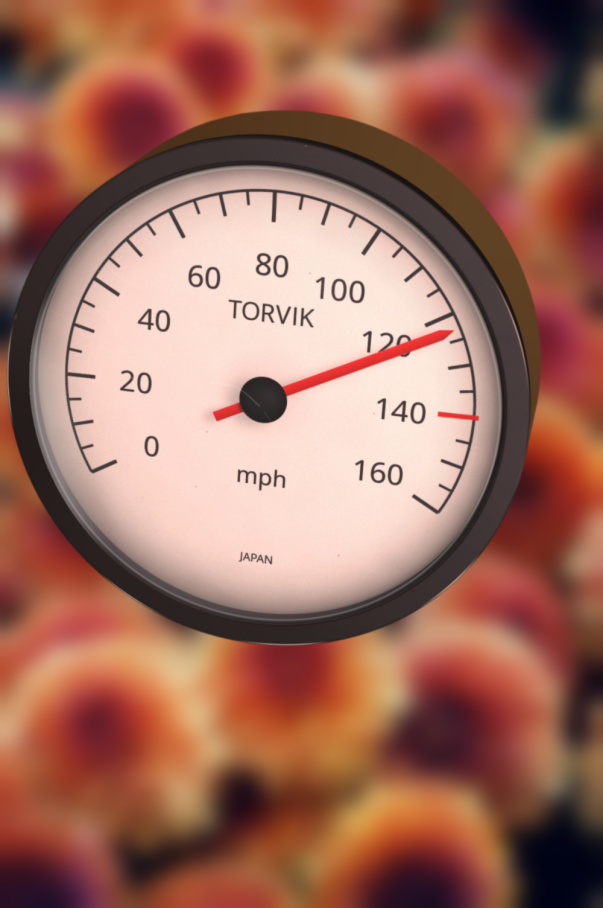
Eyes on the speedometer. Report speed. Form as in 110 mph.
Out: 122.5 mph
